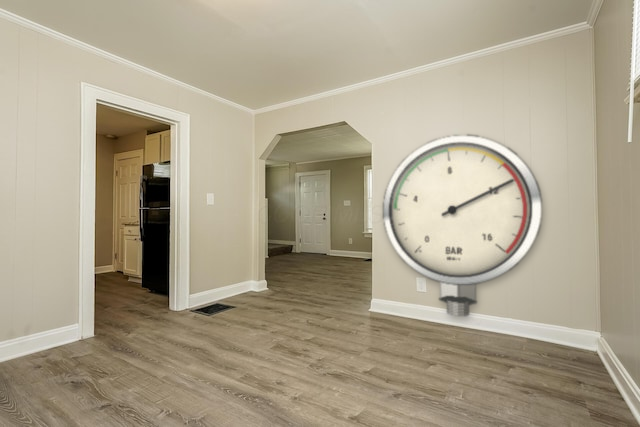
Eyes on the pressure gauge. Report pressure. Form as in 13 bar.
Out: 12 bar
